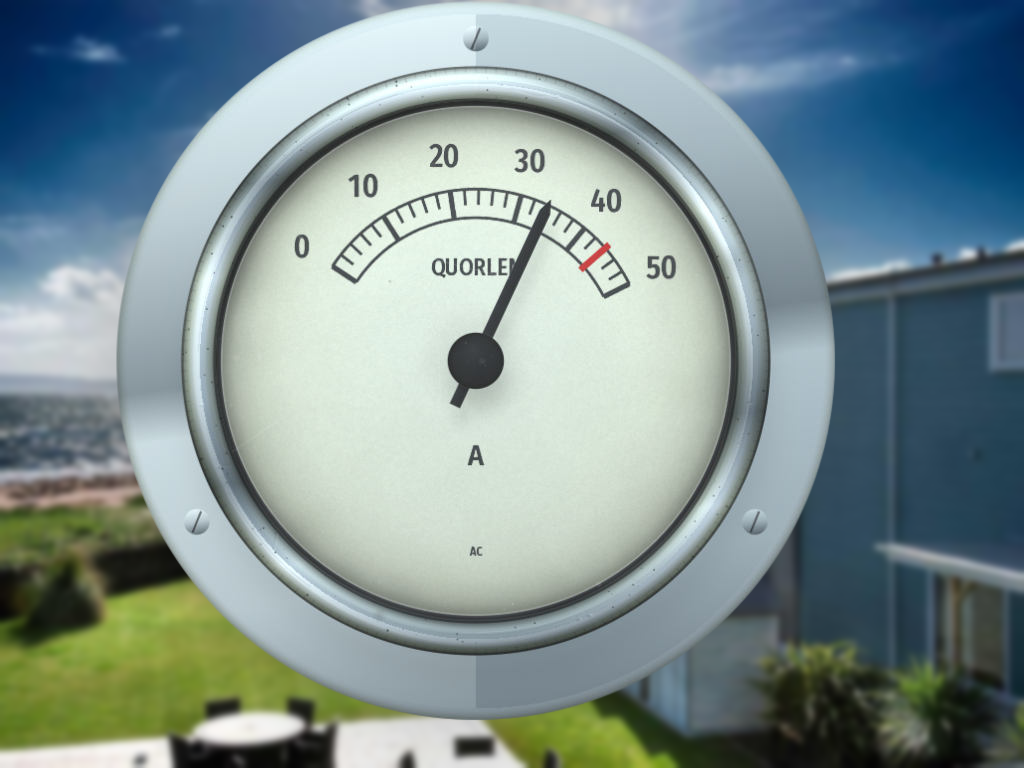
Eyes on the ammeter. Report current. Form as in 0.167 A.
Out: 34 A
